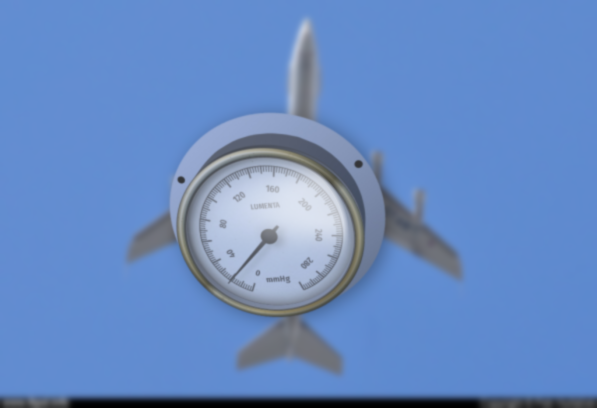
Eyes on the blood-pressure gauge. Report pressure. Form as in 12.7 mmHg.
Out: 20 mmHg
